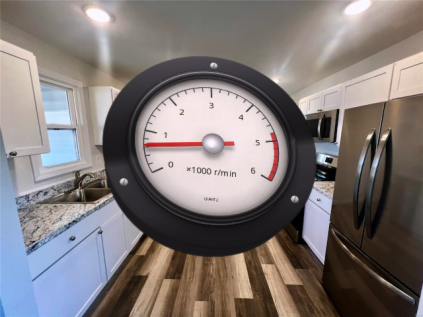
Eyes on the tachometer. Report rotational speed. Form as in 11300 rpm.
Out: 600 rpm
